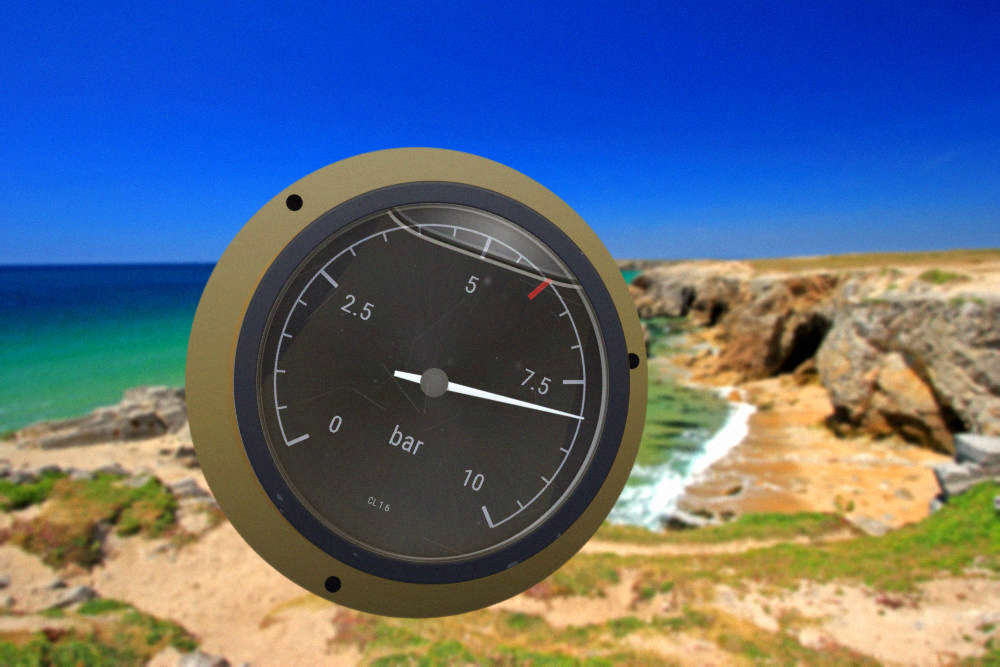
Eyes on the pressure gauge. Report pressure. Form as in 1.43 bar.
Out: 8 bar
